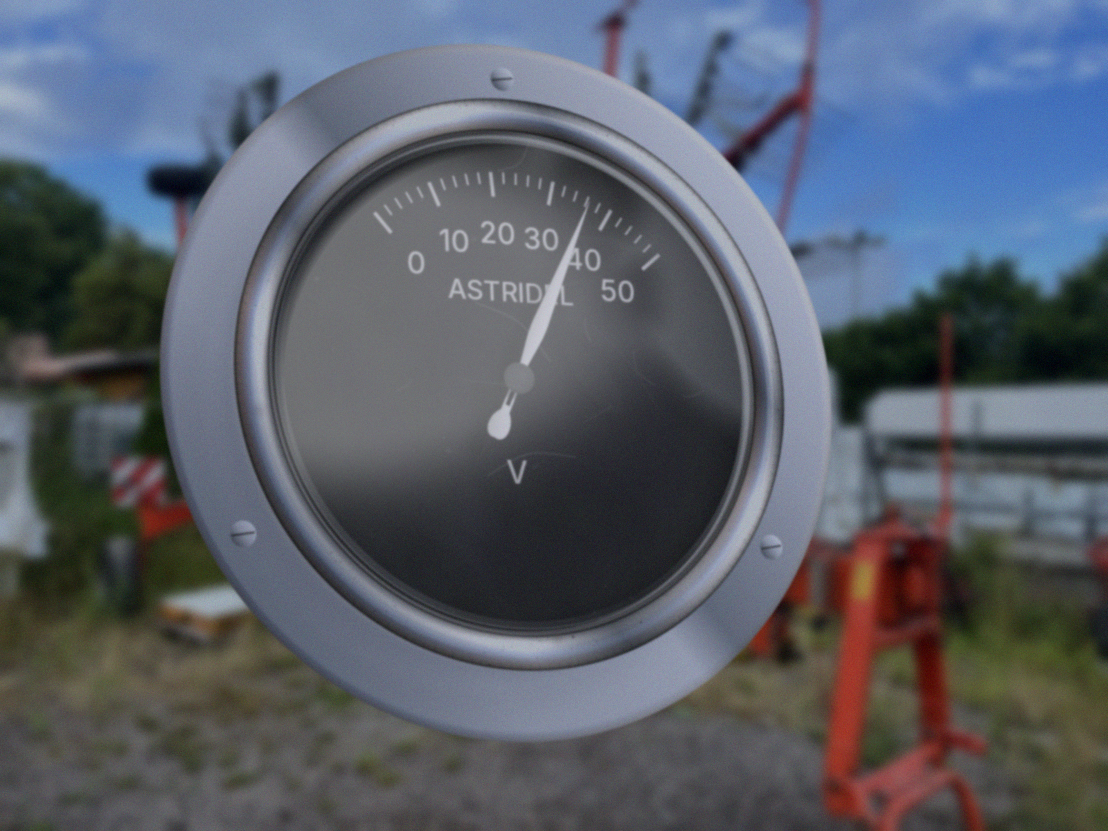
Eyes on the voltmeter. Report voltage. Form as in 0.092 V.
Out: 36 V
